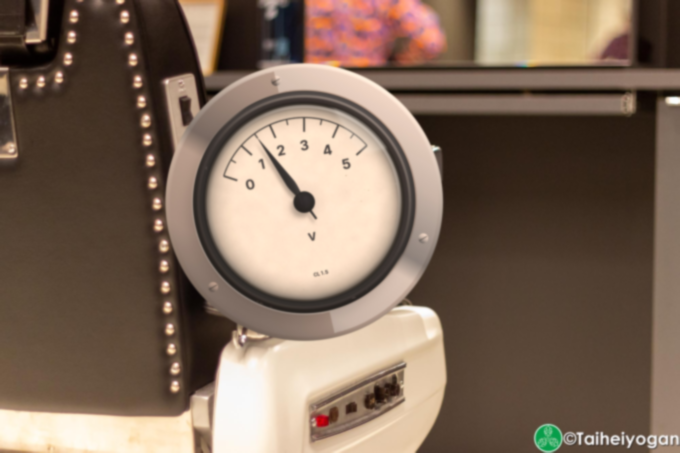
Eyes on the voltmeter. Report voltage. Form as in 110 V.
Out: 1.5 V
